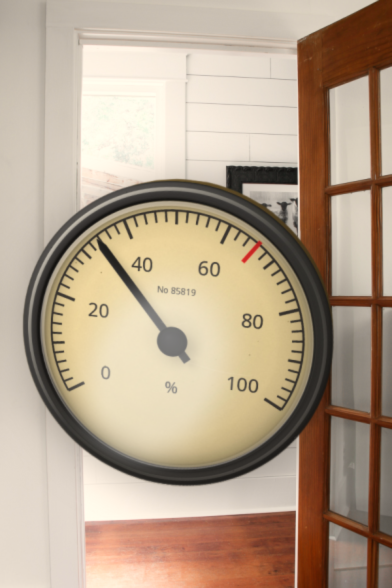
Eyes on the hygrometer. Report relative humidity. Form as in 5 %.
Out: 34 %
